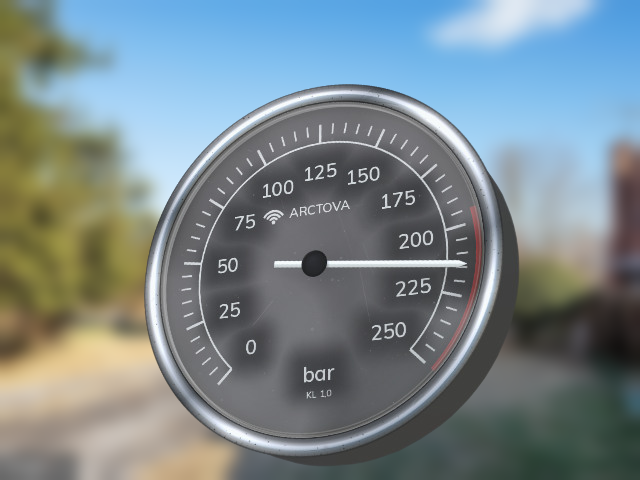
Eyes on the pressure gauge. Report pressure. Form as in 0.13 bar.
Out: 215 bar
